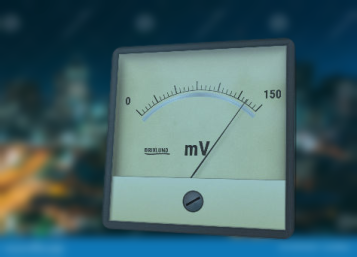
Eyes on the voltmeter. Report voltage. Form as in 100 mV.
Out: 135 mV
